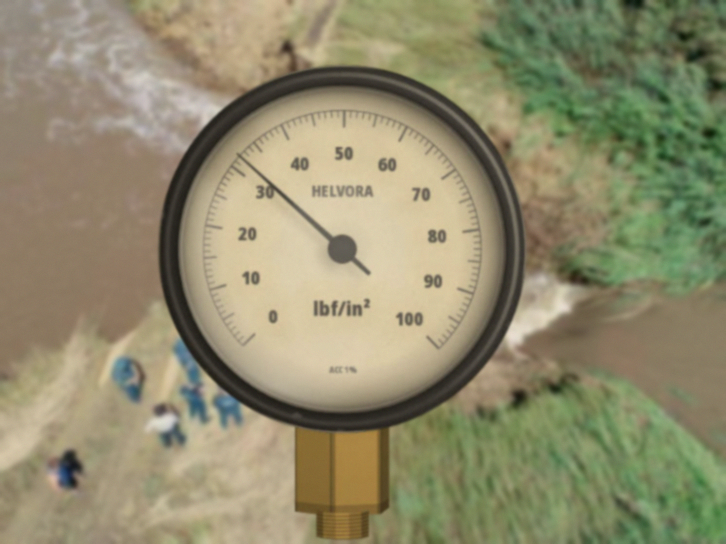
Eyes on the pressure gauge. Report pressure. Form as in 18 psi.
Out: 32 psi
